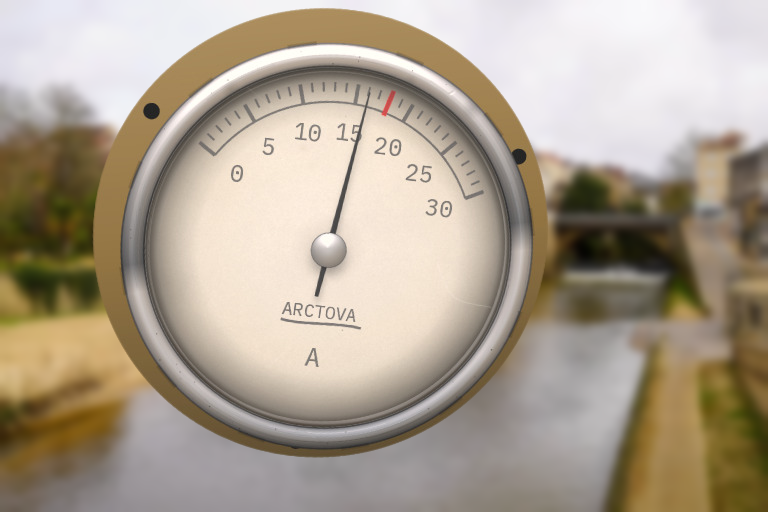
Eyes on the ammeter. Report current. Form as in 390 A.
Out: 16 A
